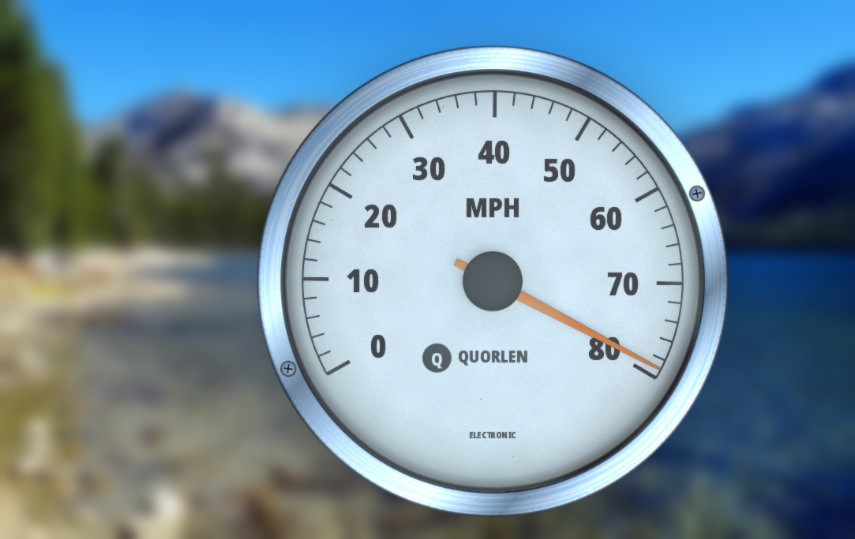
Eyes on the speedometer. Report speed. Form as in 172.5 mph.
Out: 79 mph
